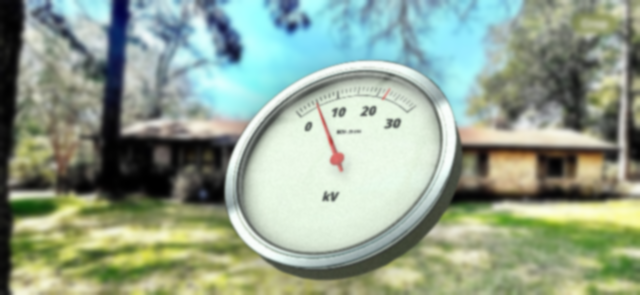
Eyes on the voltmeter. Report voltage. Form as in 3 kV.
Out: 5 kV
